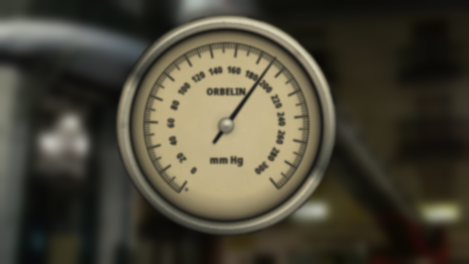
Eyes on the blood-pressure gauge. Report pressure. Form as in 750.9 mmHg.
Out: 190 mmHg
